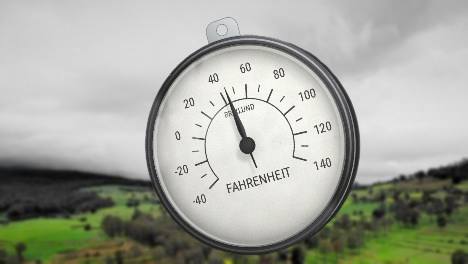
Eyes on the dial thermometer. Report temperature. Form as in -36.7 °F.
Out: 45 °F
